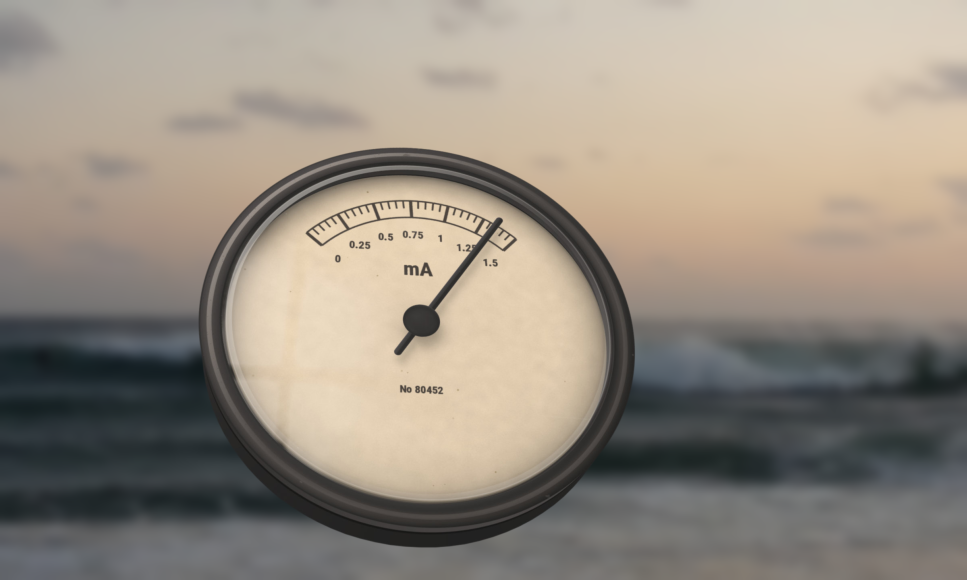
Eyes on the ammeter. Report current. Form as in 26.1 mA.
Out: 1.35 mA
